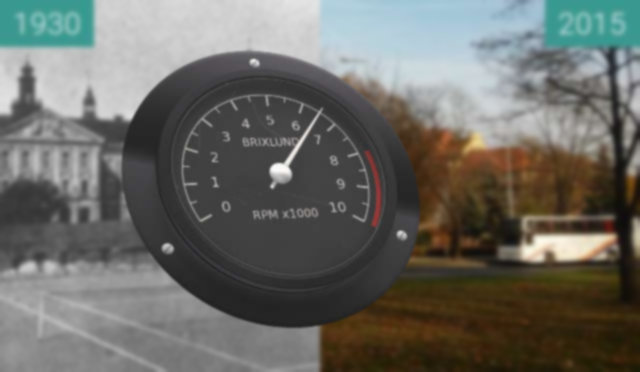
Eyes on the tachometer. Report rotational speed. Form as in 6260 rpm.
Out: 6500 rpm
